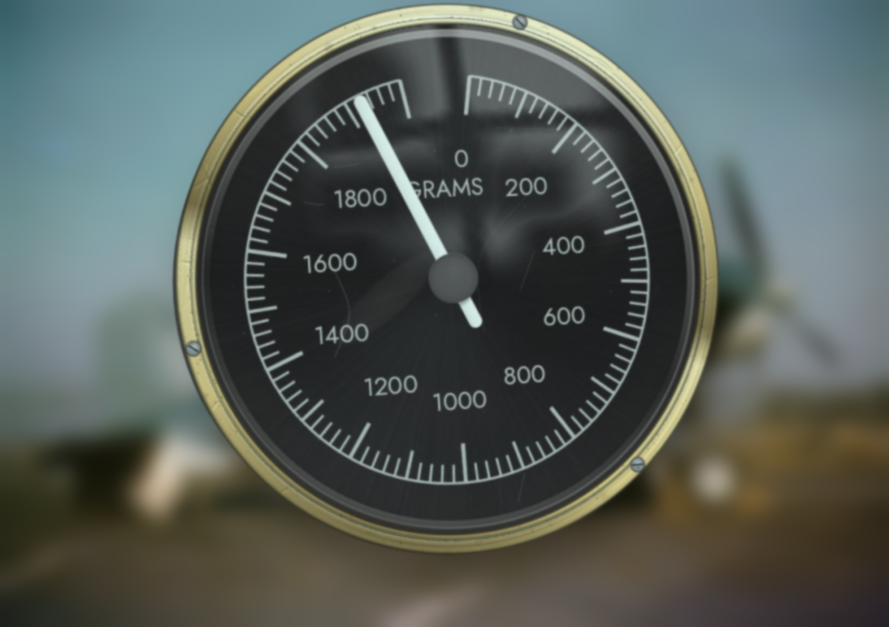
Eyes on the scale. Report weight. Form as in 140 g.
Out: 1920 g
